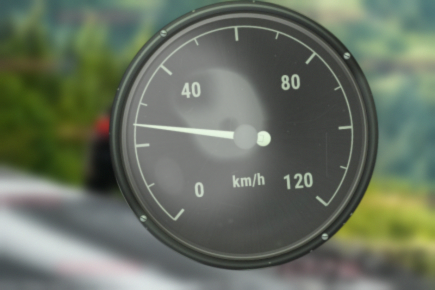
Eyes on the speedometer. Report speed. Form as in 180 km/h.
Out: 25 km/h
